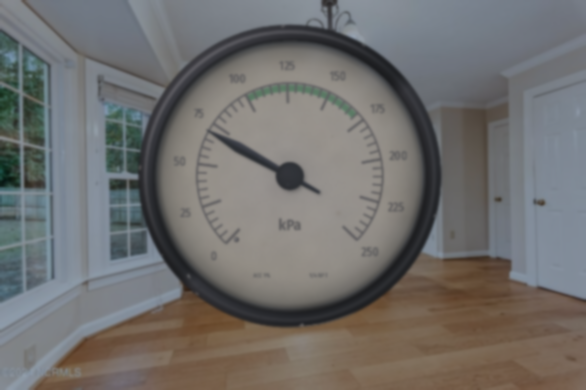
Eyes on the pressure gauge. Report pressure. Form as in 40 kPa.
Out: 70 kPa
